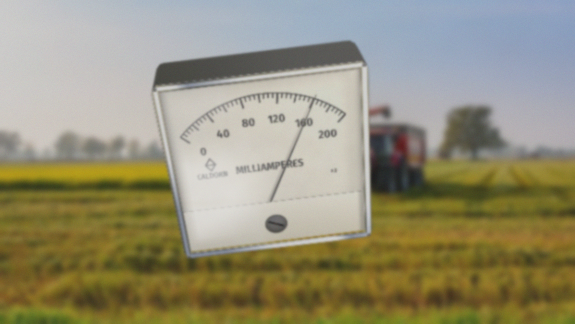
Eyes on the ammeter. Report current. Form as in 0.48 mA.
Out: 160 mA
